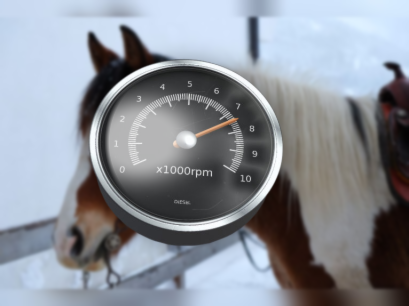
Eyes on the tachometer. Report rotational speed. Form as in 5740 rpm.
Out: 7500 rpm
